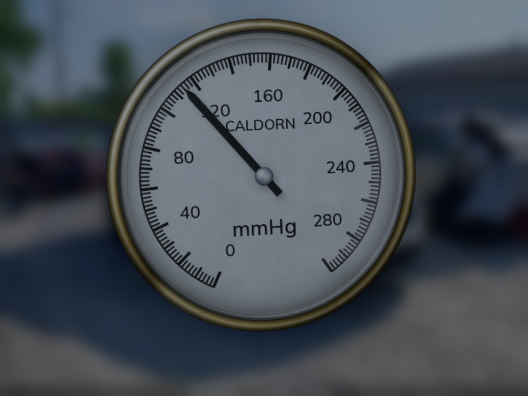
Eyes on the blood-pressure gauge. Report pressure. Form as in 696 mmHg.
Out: 114 mmHg
